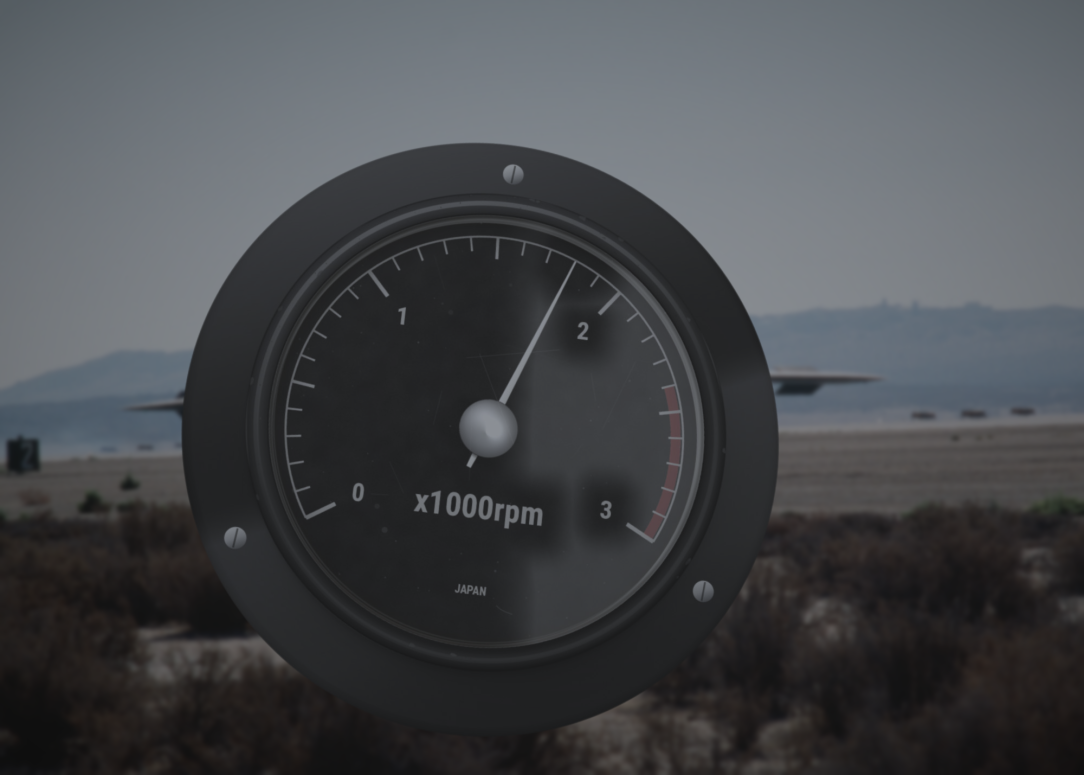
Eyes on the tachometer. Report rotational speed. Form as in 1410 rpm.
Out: 1800 rpm
